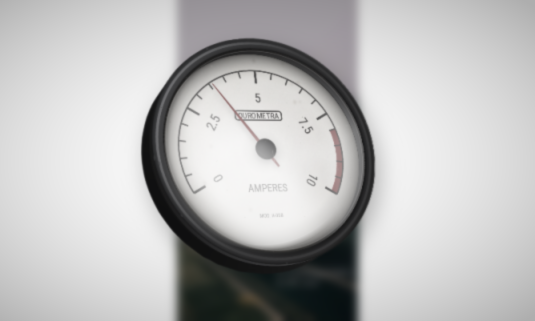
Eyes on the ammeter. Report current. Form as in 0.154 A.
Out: 3.5 A
